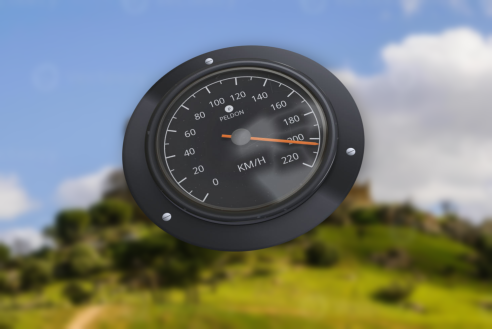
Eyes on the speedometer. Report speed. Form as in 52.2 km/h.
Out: 205 km/h
